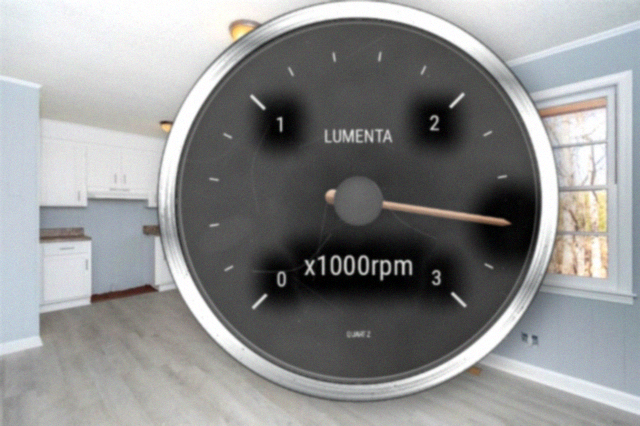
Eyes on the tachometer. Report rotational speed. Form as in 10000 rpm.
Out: 2600 rpm
